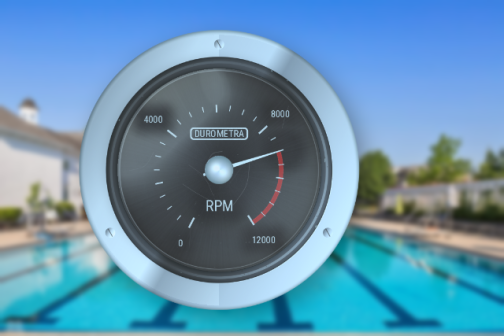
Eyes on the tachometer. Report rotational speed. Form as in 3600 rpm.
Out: 9000 rpm
